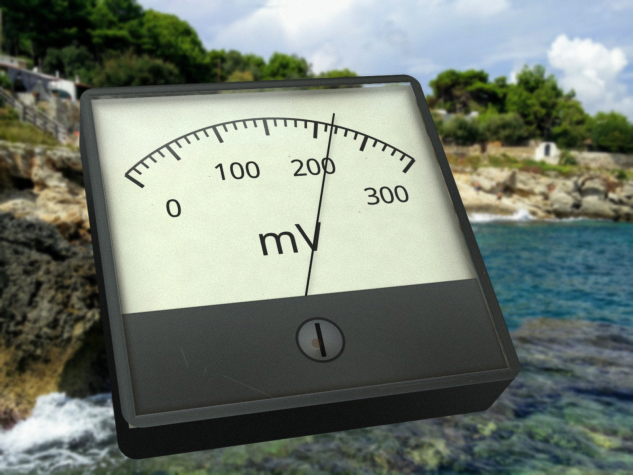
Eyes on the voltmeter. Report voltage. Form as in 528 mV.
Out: 215 mV
